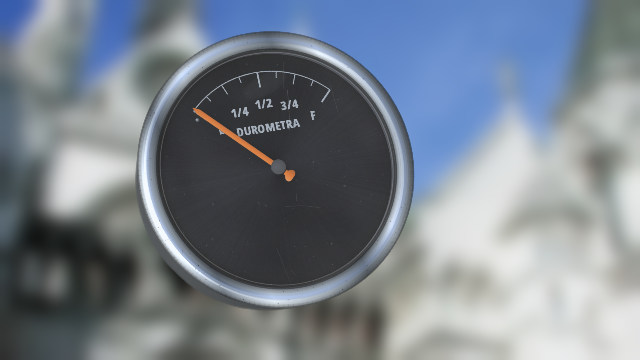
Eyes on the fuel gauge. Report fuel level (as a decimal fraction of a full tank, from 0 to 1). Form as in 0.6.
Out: 0
